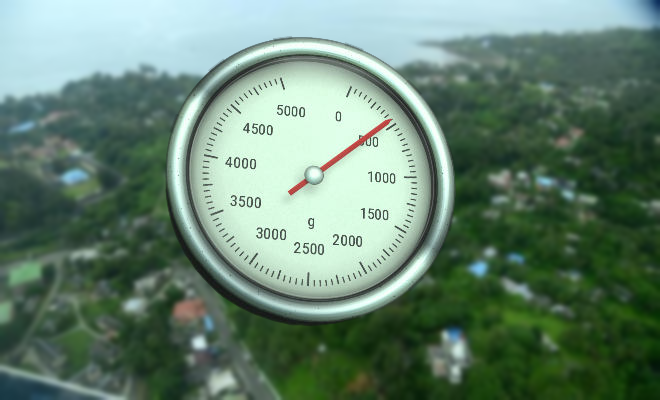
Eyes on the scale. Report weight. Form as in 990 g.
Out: 450 g
